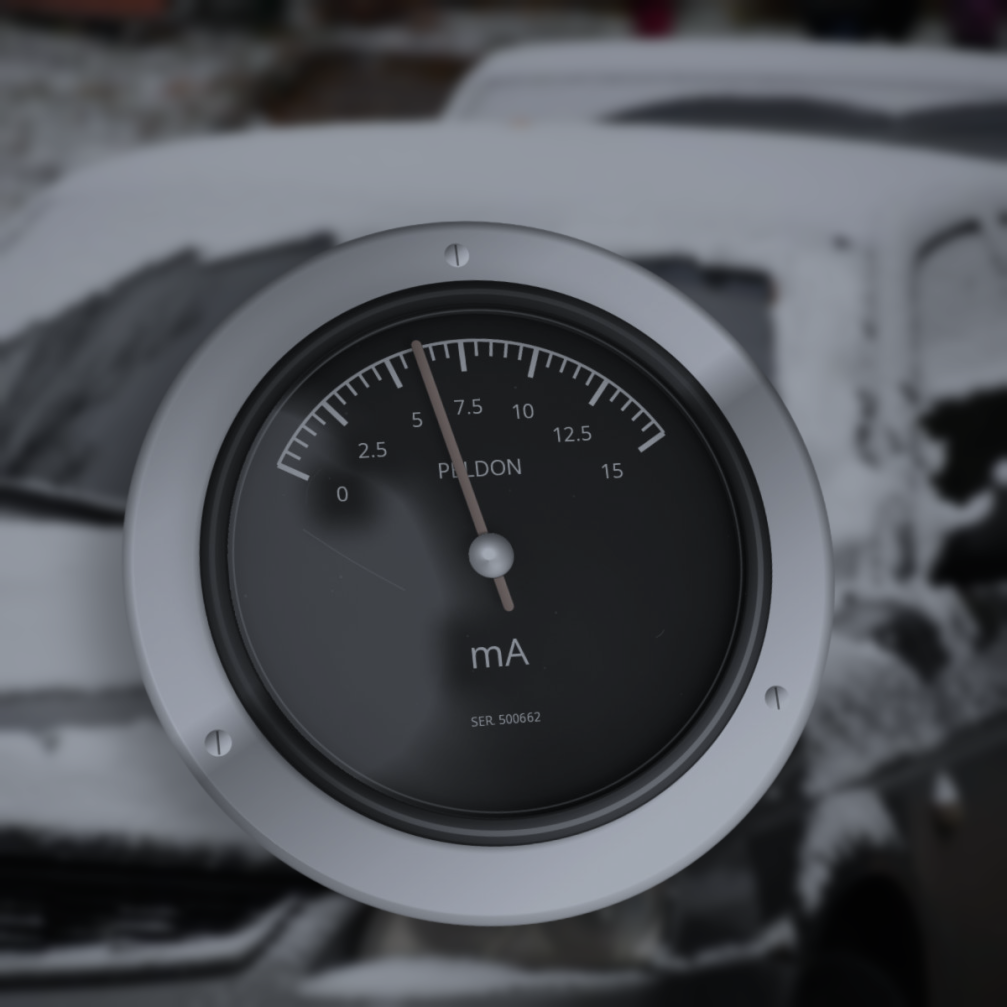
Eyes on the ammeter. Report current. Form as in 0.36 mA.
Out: 6 mA
